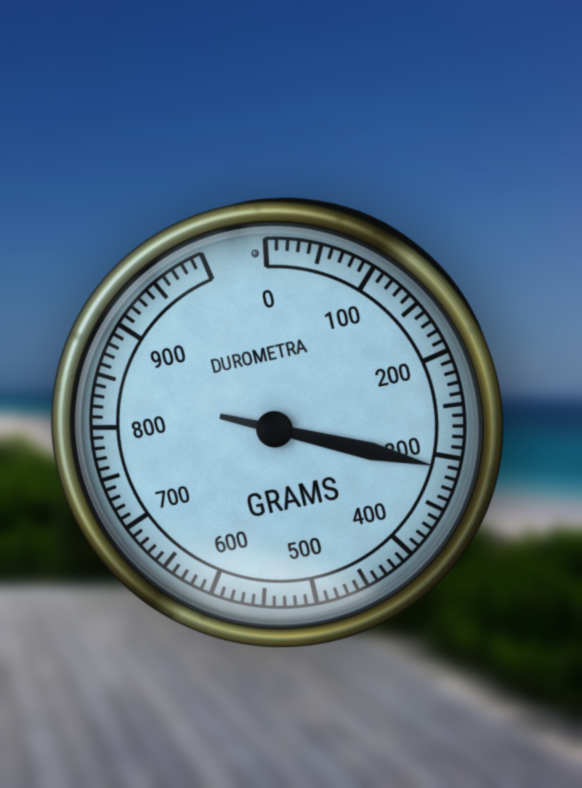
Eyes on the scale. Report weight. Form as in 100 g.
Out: 310 g
